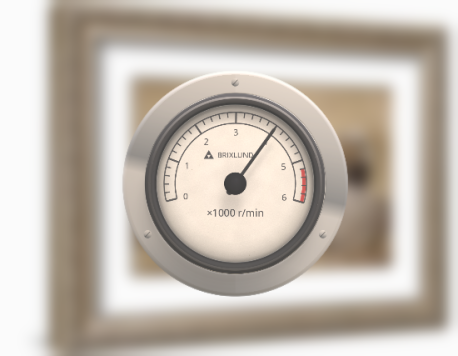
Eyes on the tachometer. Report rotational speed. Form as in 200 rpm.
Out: 4000 rpm
